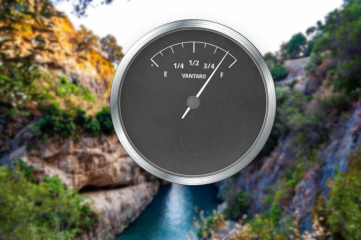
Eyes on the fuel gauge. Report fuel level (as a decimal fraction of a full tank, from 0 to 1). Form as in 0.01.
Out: 0.875
